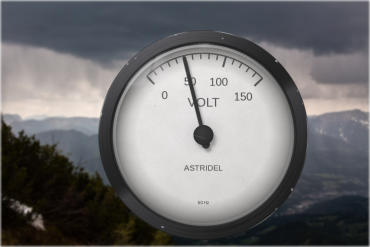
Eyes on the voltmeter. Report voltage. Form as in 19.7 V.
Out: 50 V
